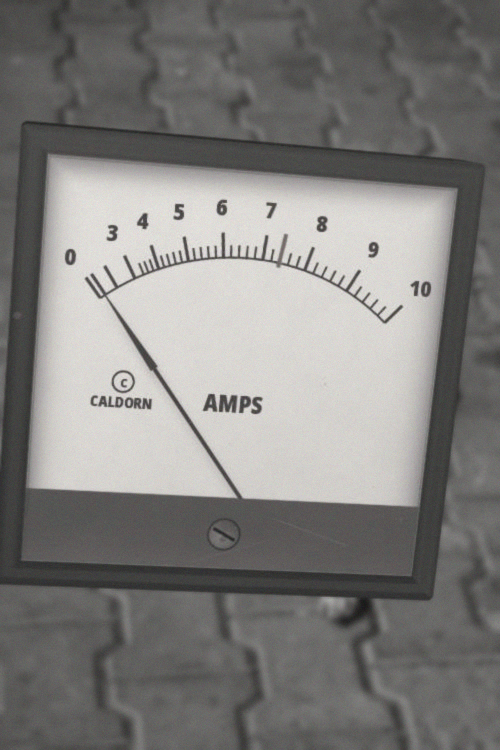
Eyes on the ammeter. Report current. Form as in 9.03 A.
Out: 1 A
